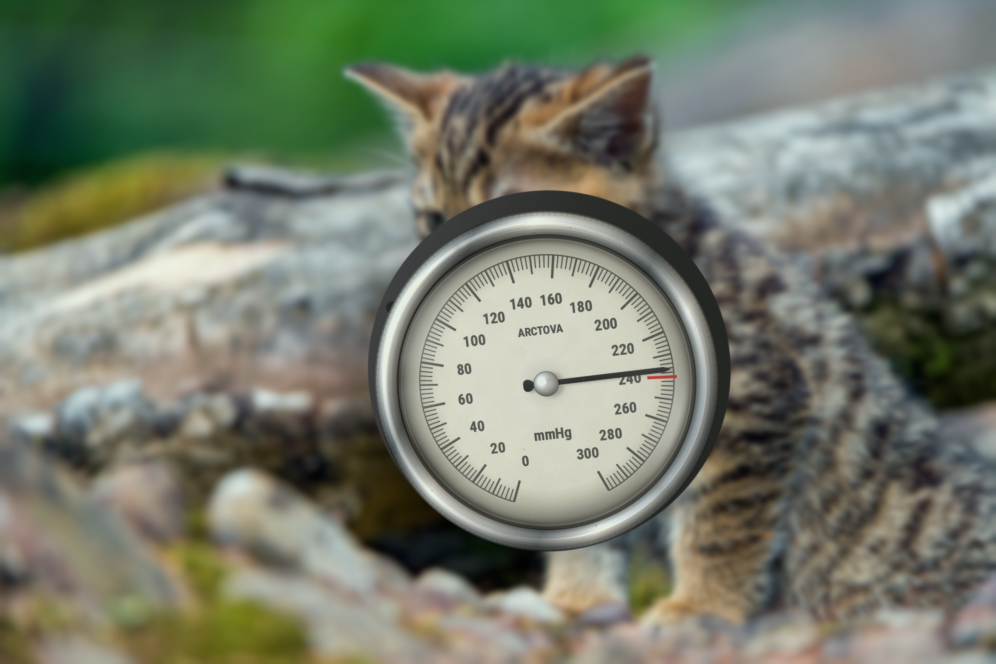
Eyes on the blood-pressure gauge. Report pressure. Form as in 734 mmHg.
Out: 236 mmHg
